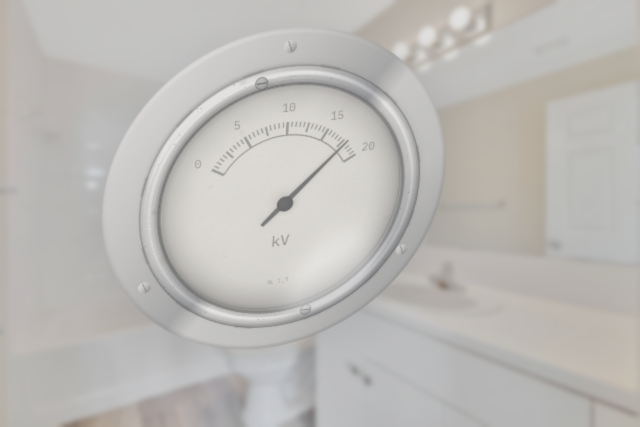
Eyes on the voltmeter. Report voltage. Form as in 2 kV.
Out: 17.5 kV
